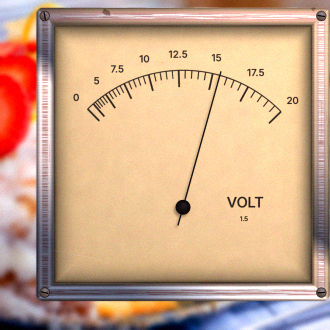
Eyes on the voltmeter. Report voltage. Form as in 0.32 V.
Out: 15.5 V
